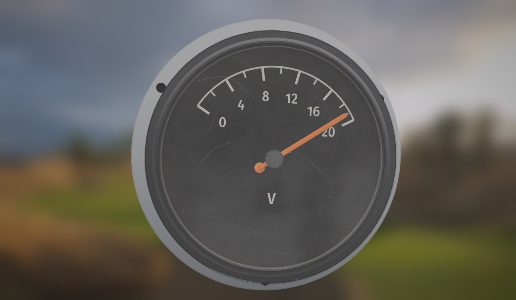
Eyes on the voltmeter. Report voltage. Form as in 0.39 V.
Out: 19 V
